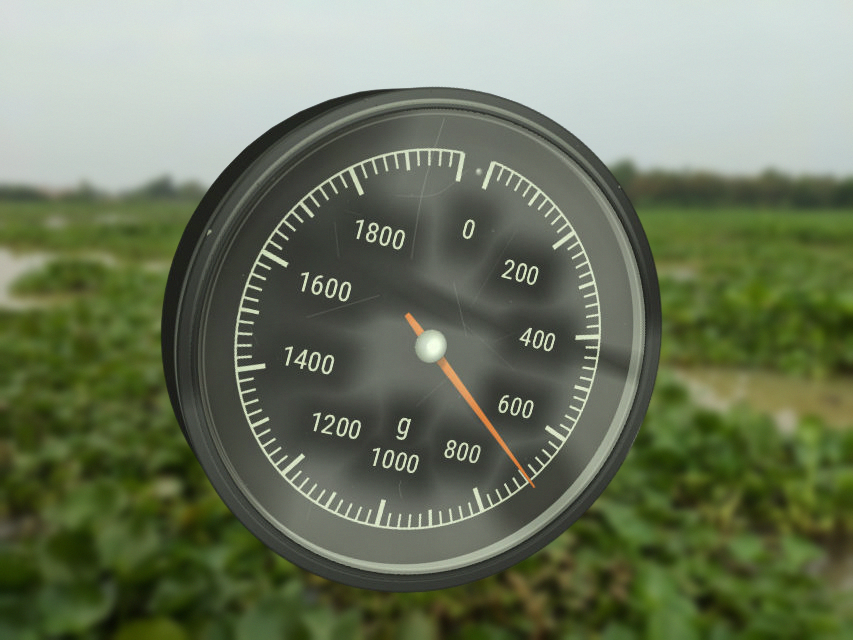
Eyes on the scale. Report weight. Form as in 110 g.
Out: 700 g
